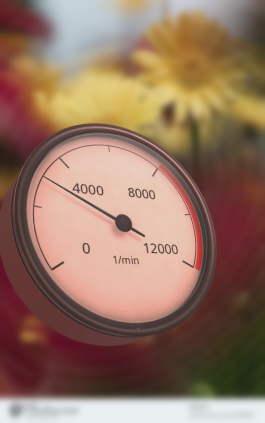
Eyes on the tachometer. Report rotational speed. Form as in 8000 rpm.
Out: 3000 rpm
